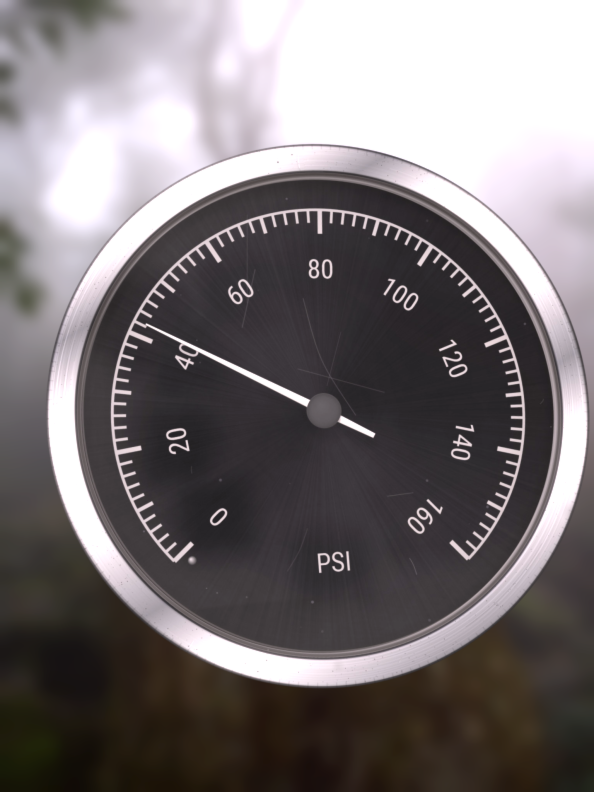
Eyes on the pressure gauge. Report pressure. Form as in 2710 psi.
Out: 42 psi
